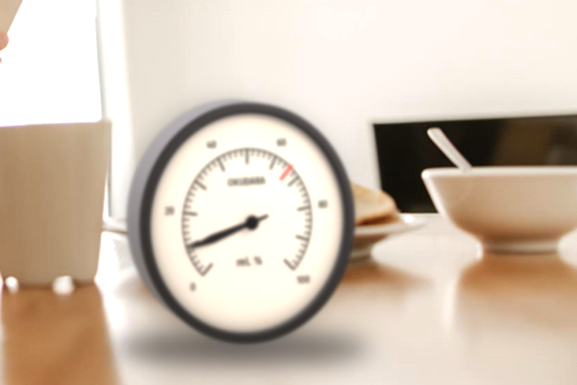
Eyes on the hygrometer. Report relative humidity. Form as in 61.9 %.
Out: 10 %
